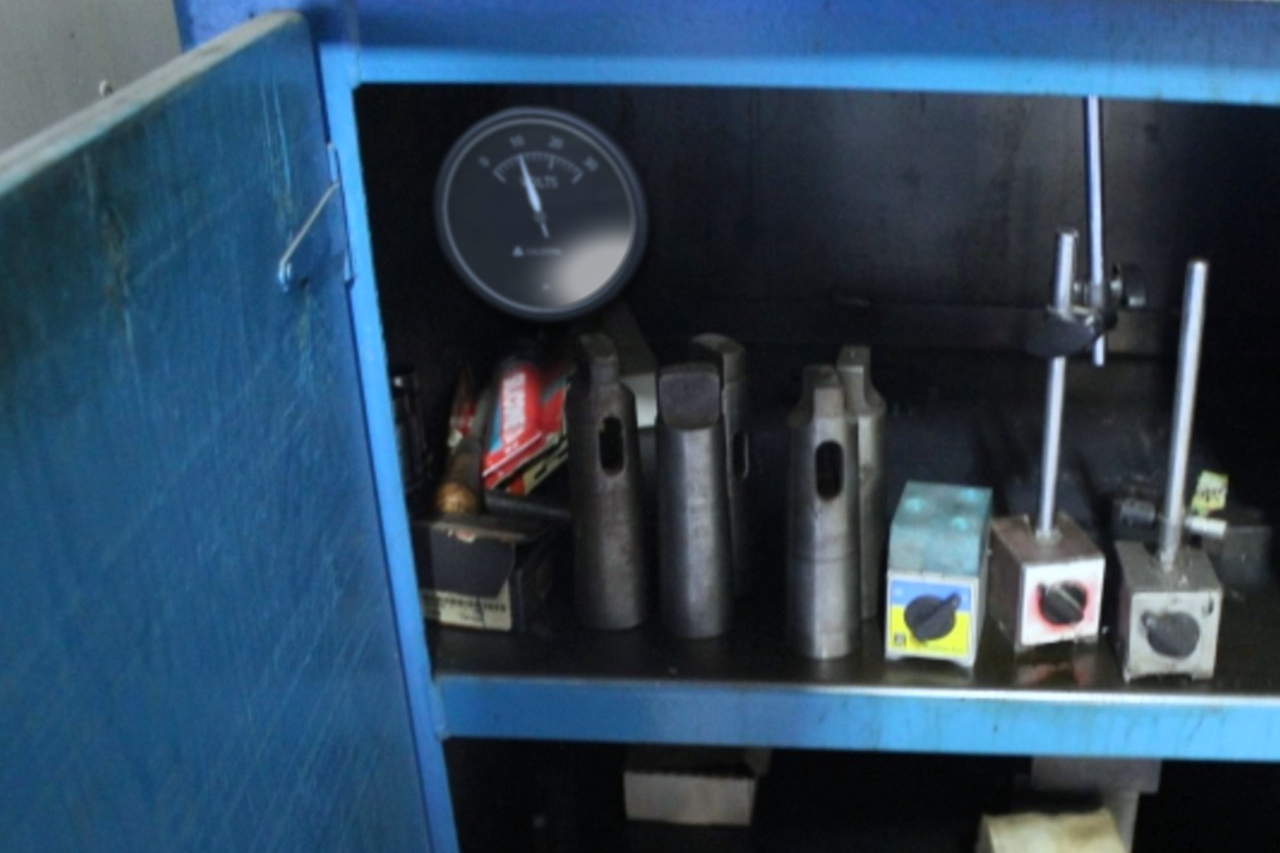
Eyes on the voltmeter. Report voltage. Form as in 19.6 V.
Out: 10 V
